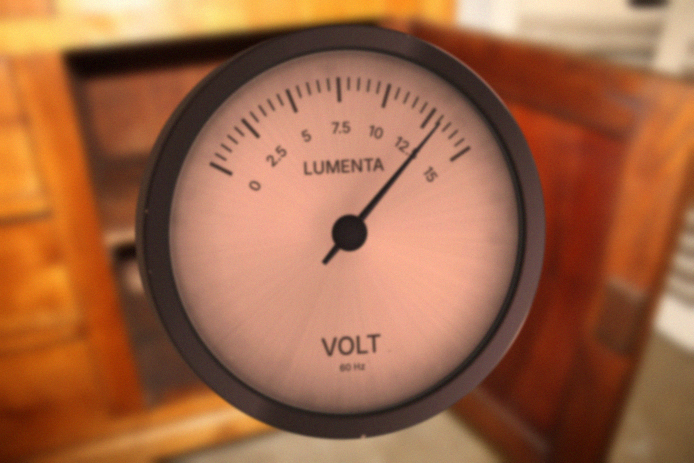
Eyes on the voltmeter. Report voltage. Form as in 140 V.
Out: 13 V
